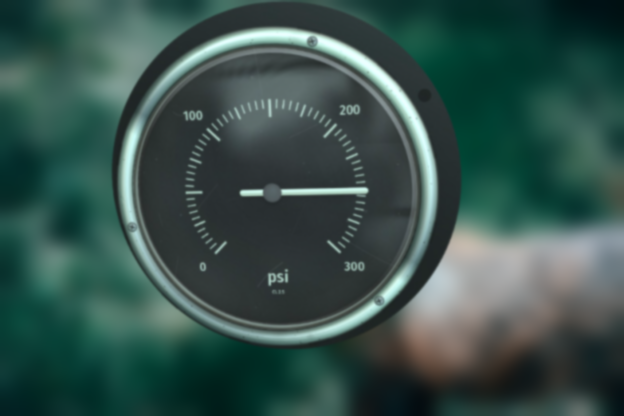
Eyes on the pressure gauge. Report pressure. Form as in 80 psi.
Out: 250 psi
